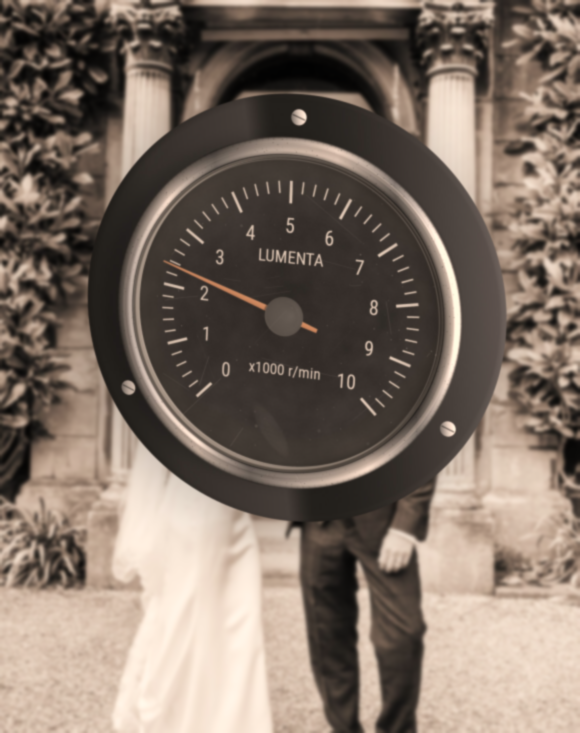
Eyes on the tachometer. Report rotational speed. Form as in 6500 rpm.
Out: 2400 rpm
